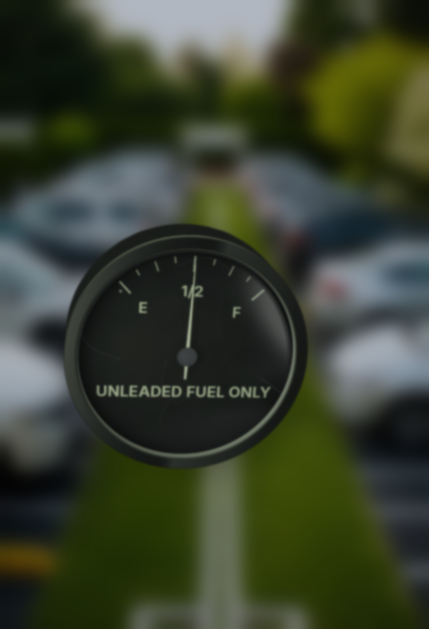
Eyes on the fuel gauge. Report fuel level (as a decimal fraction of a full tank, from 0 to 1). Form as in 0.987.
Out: 0.5
